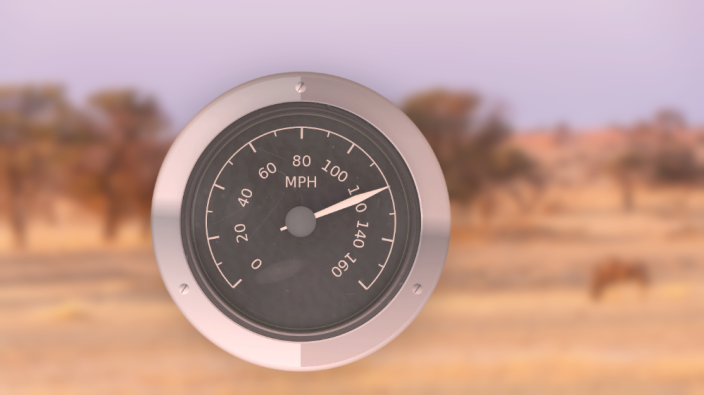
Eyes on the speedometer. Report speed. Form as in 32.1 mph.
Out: 120 mph
